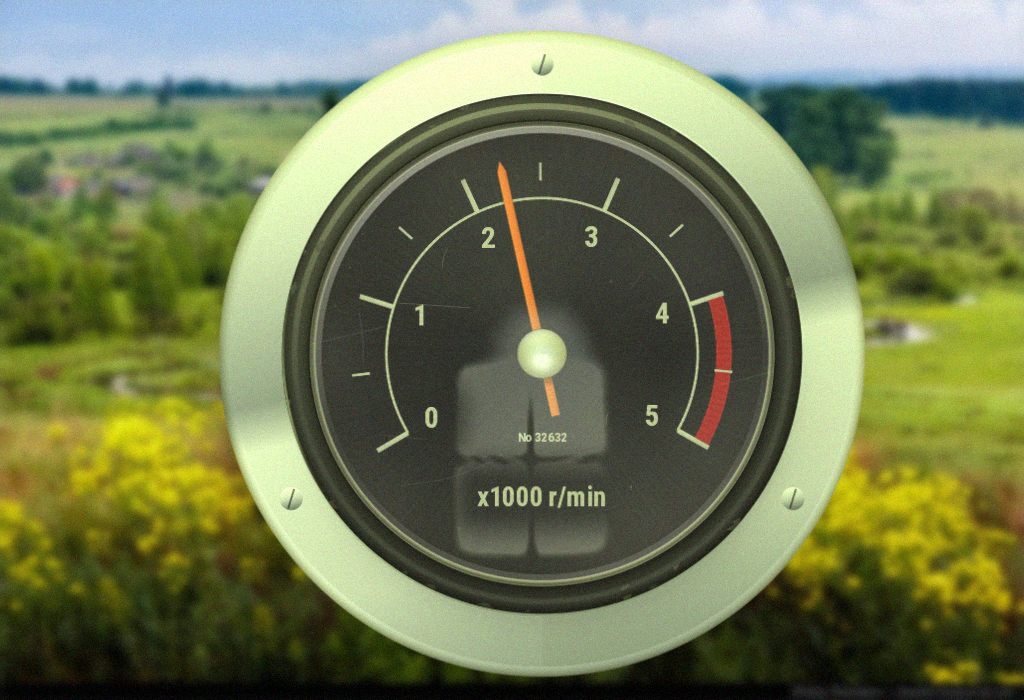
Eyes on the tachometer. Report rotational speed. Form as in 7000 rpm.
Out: 2250 rpm
